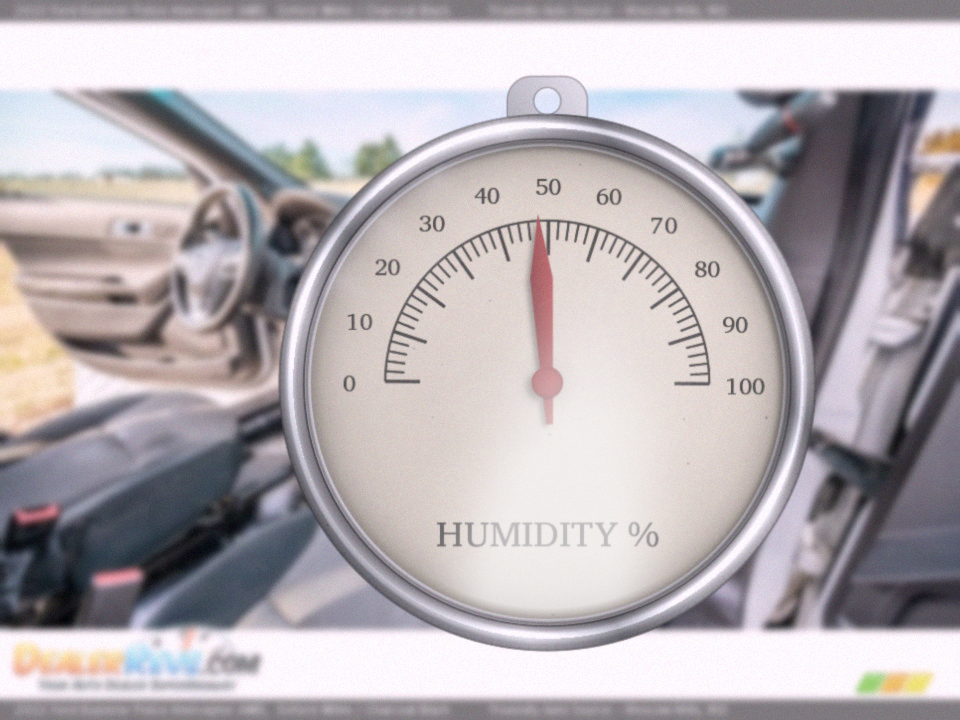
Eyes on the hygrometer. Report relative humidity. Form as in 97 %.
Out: 48 %
